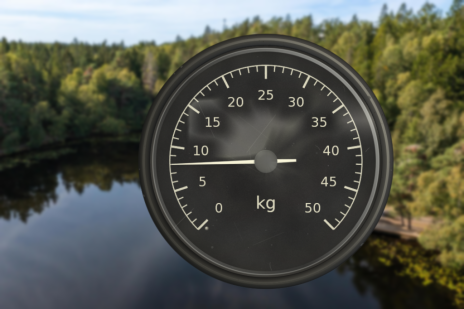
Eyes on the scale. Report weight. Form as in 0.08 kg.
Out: 8 kg
